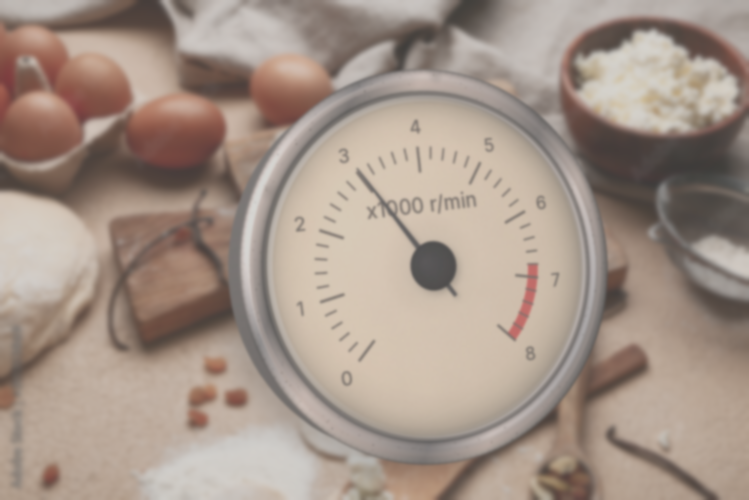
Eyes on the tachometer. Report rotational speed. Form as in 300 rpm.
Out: 3000 rpm
